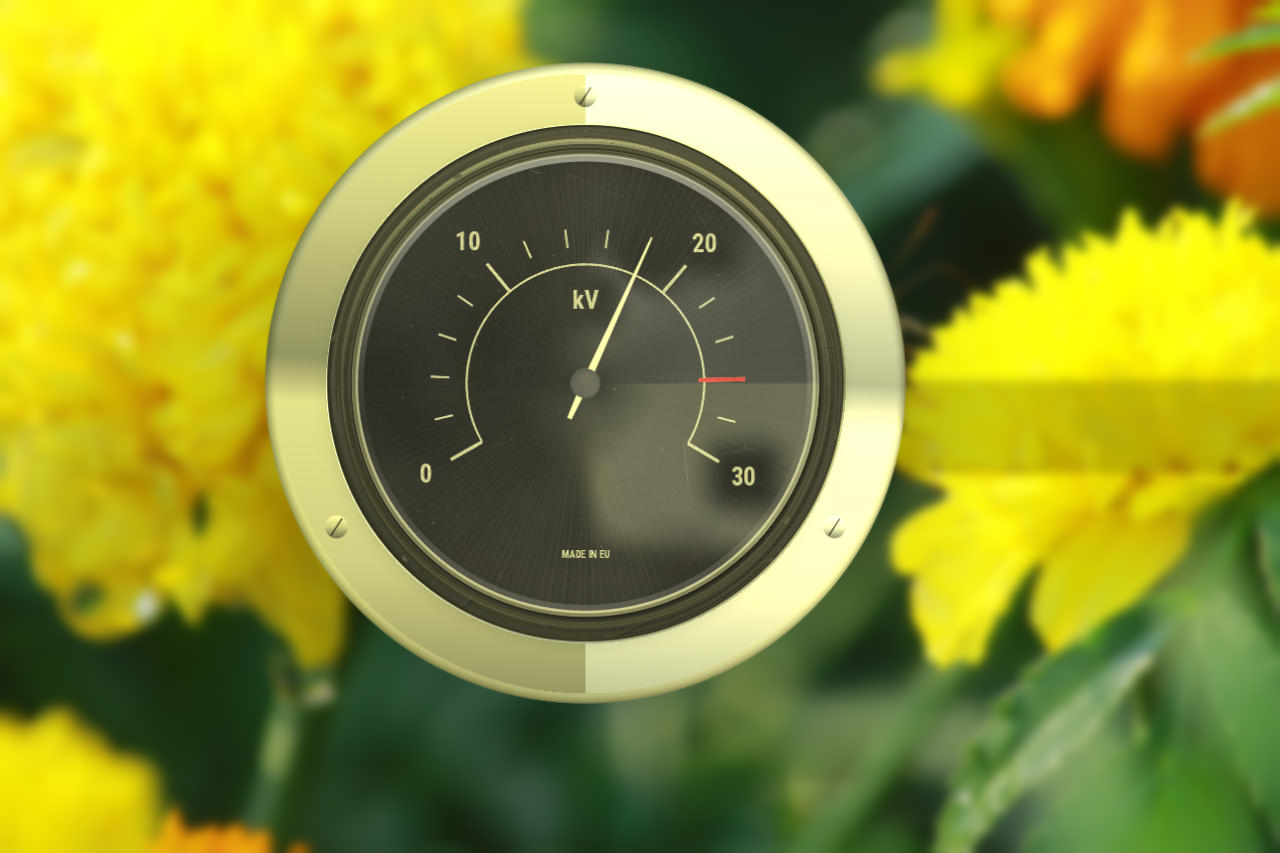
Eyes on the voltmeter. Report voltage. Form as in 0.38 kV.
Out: 18 kV
